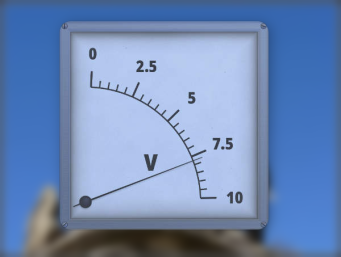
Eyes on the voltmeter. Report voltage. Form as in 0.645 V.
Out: 7.75 V
